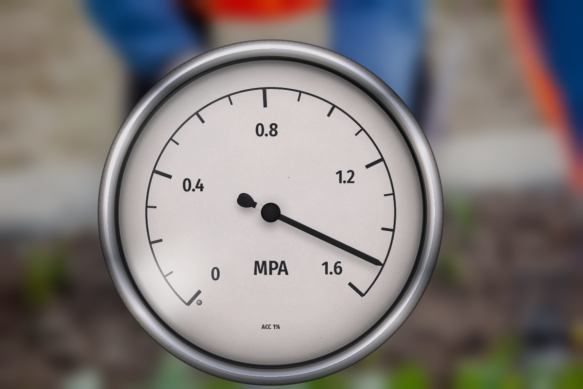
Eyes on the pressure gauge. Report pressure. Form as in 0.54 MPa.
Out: 1.5 MPa
